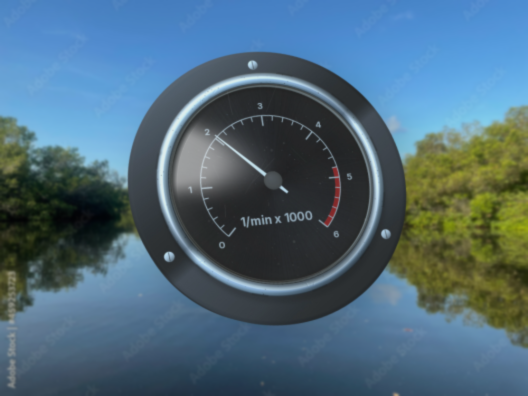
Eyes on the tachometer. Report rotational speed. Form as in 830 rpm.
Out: 2000 rpm
